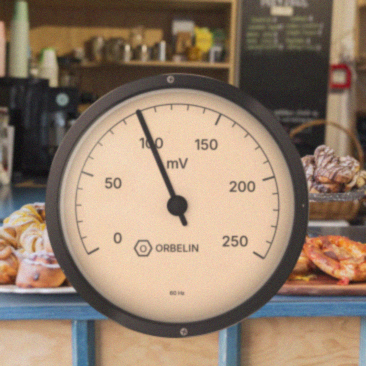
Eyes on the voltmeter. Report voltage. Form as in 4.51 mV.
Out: 100 mV
